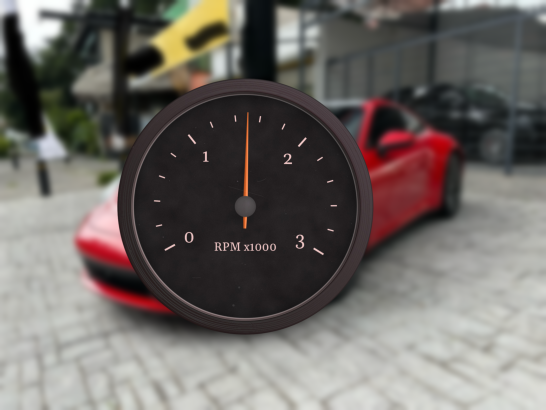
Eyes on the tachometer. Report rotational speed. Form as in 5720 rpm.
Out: 1500 rpm
